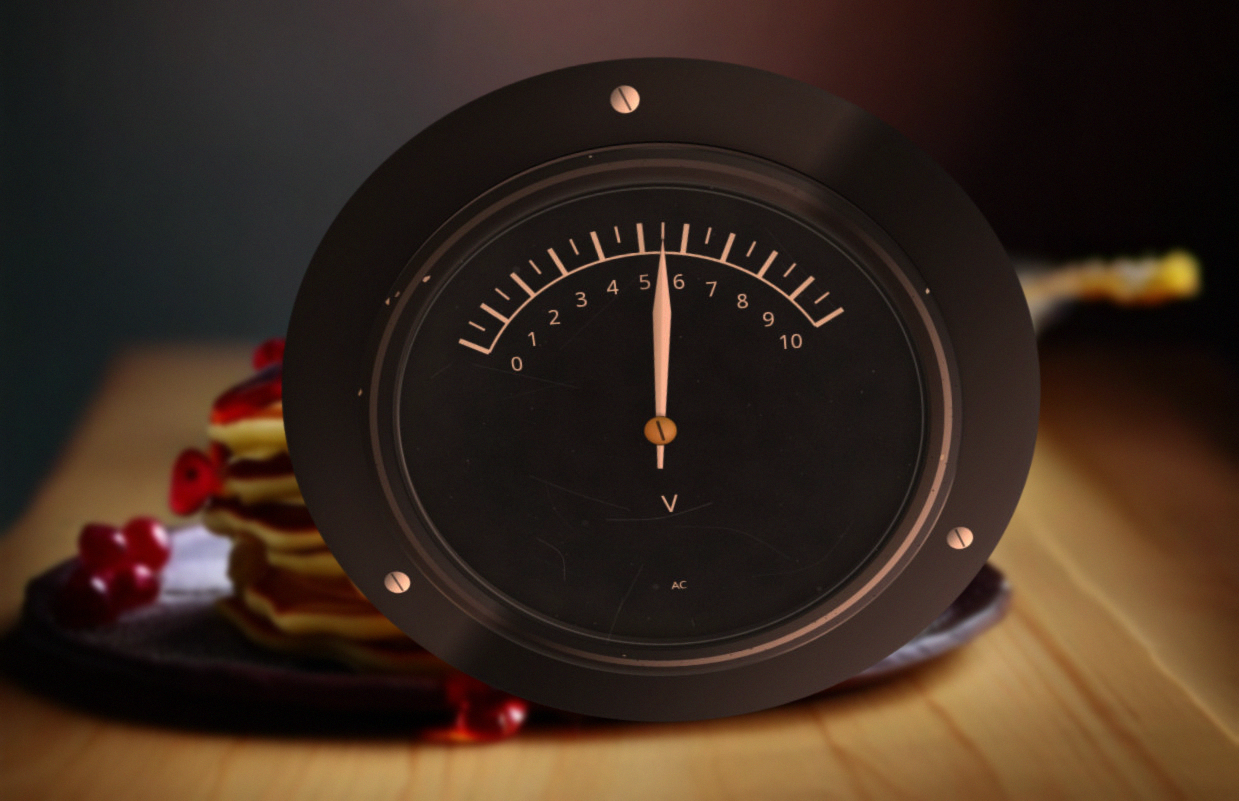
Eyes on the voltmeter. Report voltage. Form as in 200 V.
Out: 5.5 V
